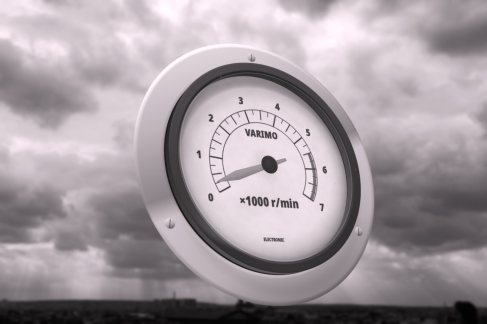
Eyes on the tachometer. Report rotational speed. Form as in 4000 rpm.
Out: 250 rpm
